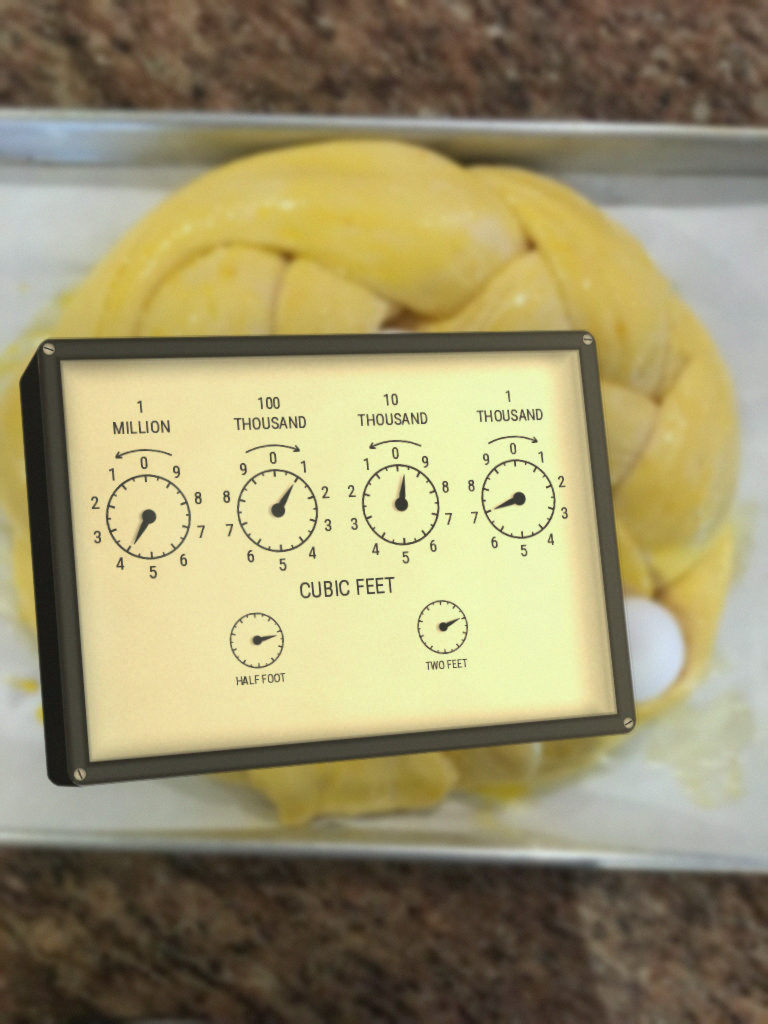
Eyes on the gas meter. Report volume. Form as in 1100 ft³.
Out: 409700 ft³
